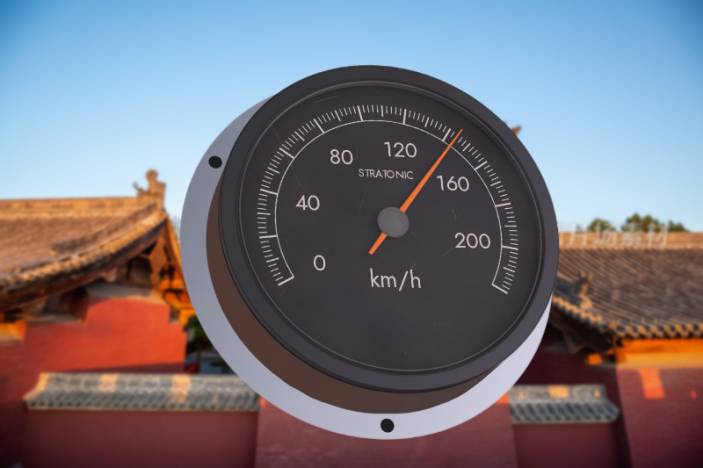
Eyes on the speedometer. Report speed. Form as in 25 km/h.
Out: 144 km/h
